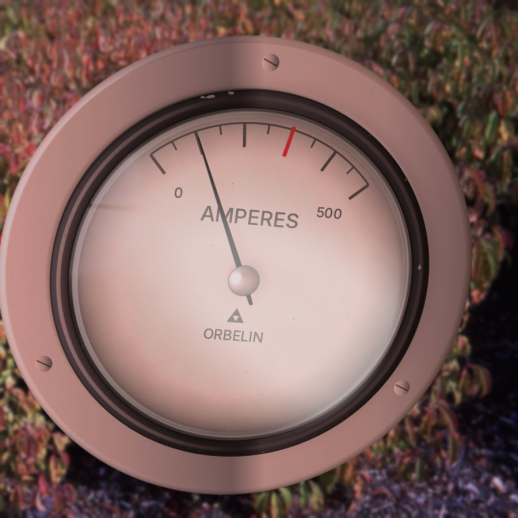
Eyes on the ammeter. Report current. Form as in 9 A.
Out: 100 A
